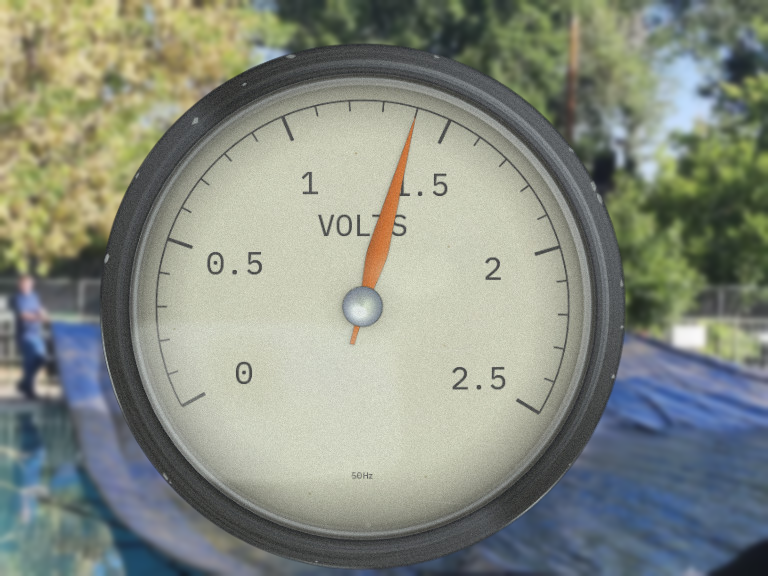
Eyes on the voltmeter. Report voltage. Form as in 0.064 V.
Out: 1.4 V
